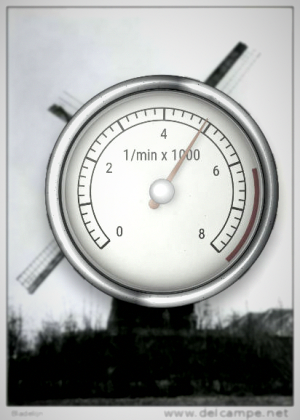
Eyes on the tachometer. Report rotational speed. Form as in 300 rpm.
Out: 4900 rpm
